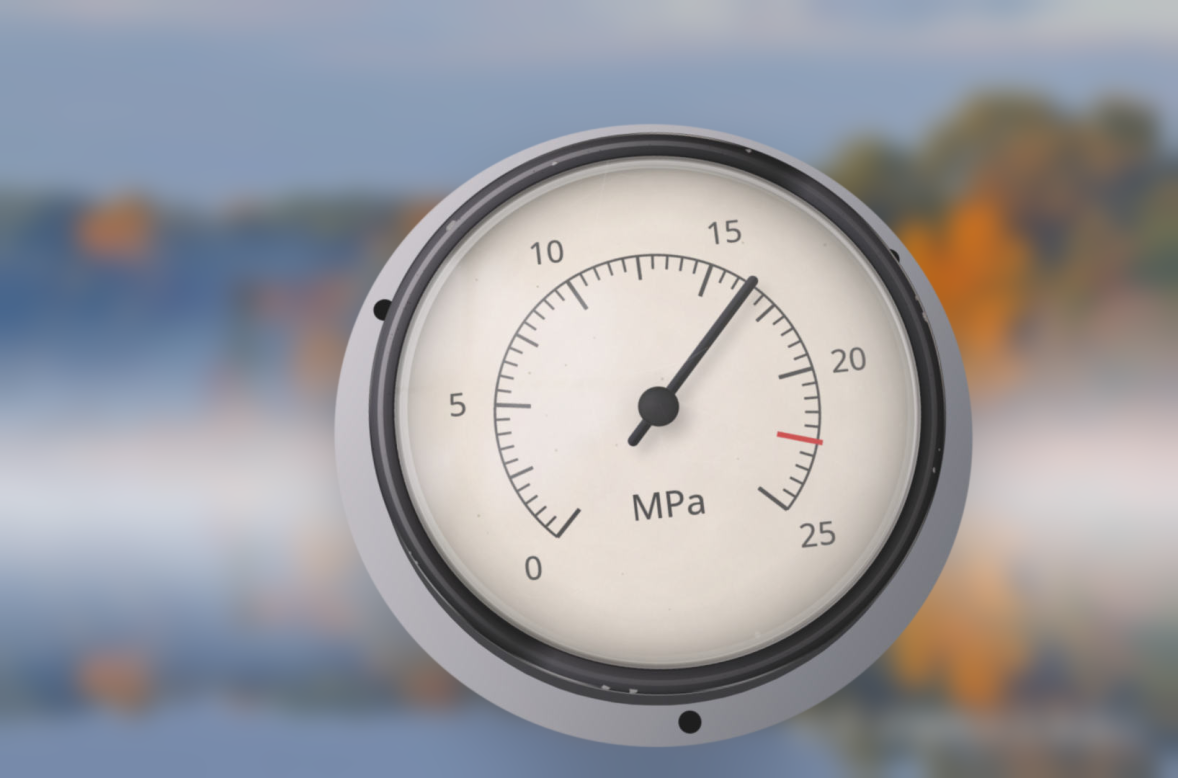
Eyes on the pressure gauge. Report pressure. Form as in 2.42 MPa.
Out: 16.5 MPa
